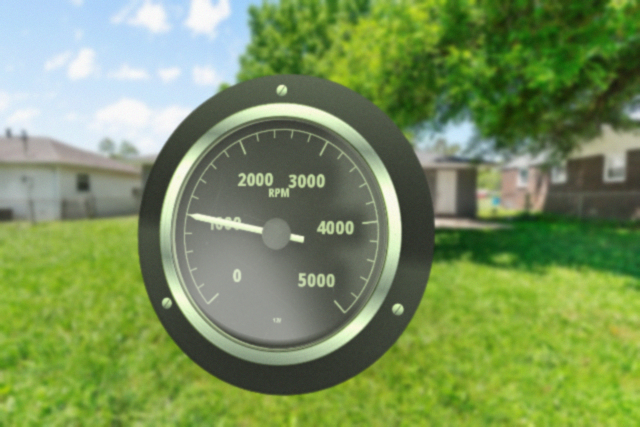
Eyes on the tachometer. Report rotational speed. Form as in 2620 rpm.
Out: 1000 rpm
